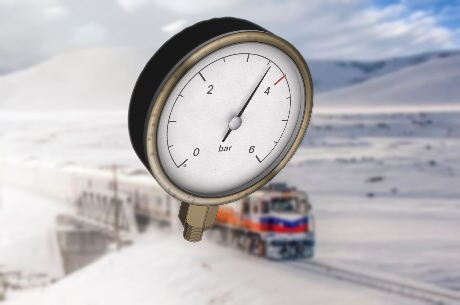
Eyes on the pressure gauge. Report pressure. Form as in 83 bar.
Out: 3.5 bar
